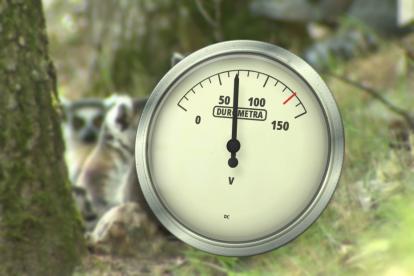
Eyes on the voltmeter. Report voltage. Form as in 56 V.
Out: 70 V
